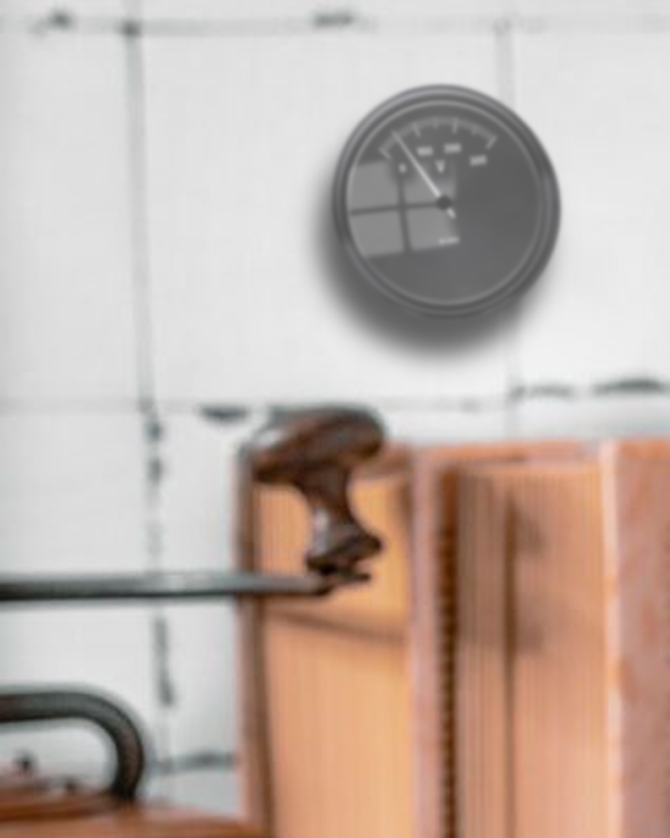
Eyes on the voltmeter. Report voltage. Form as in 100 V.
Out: 50 V
